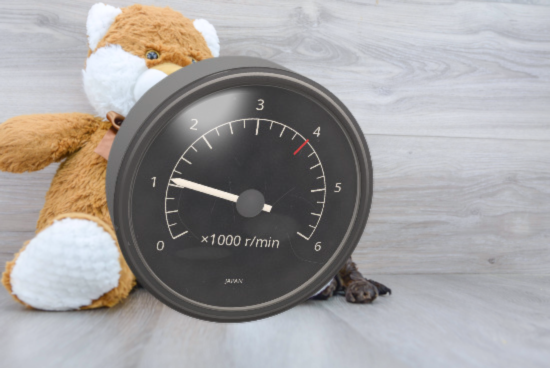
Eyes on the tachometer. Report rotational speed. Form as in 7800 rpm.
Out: 1125 rpm
